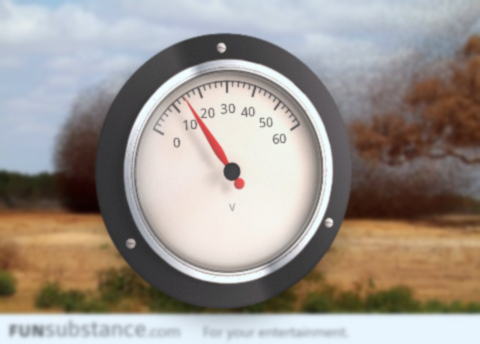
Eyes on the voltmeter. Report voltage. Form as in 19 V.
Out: 14 V
